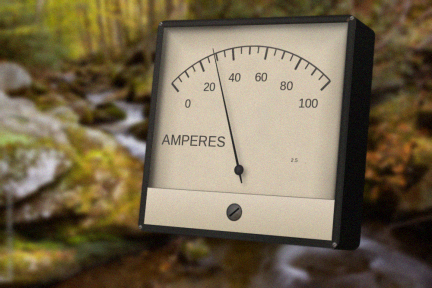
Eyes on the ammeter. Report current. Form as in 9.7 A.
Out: 30 A
